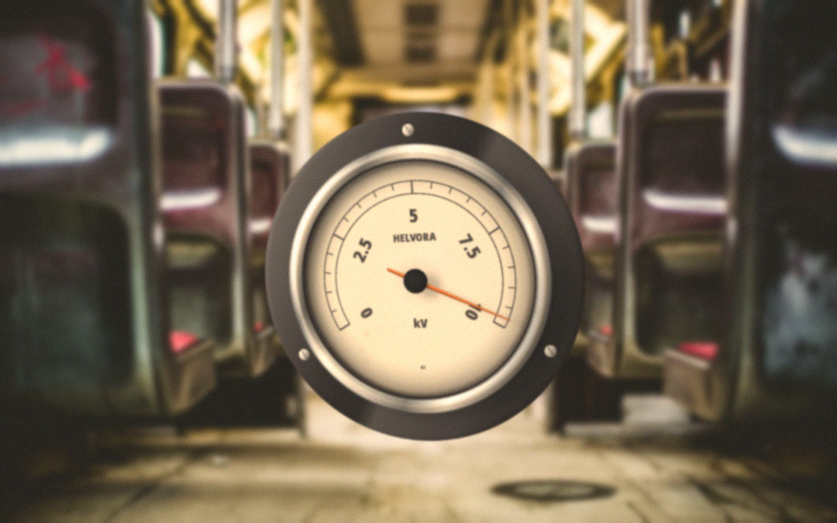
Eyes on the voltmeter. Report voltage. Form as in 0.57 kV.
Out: 9.75 kV
